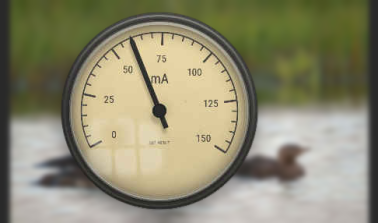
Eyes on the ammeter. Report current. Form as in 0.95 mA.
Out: 60 mA
